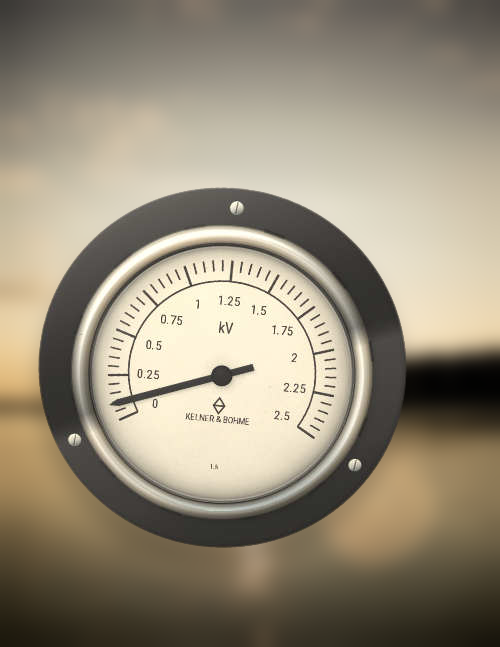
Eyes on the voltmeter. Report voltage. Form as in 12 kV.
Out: 0.1 kV
